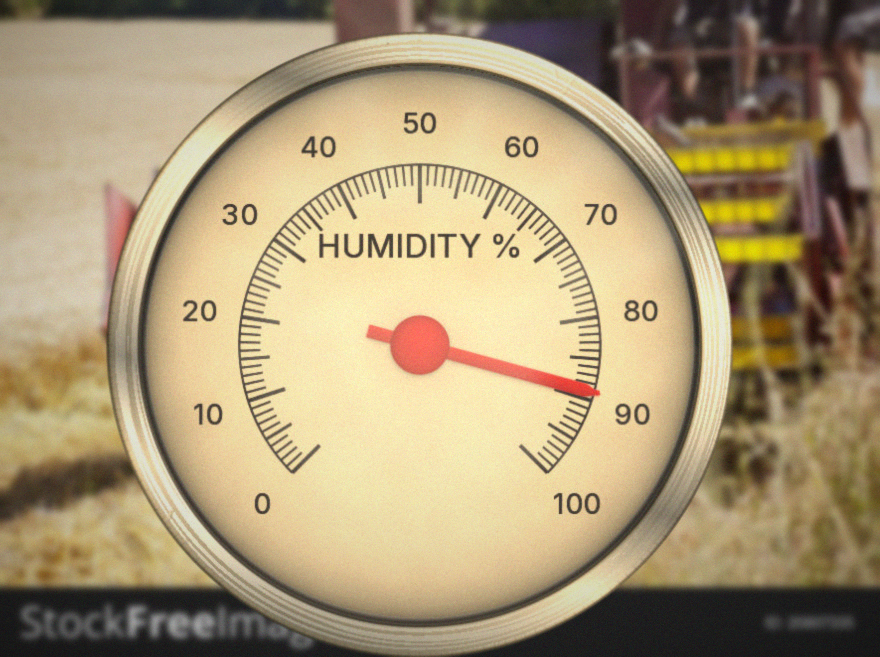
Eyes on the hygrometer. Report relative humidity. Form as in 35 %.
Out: 89 %
